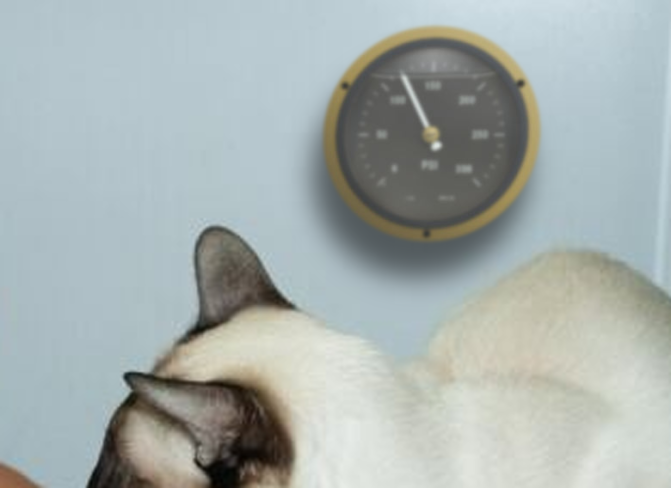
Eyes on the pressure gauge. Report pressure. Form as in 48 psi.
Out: 120 psi
